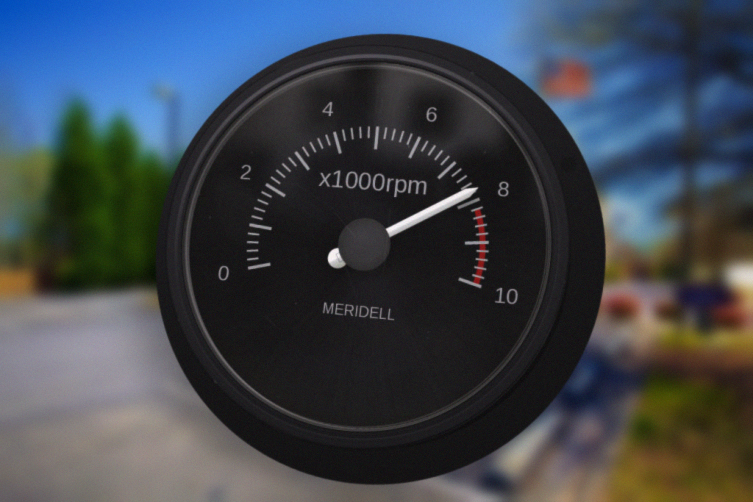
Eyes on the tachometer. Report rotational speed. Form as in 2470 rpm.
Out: 7800 rpm
